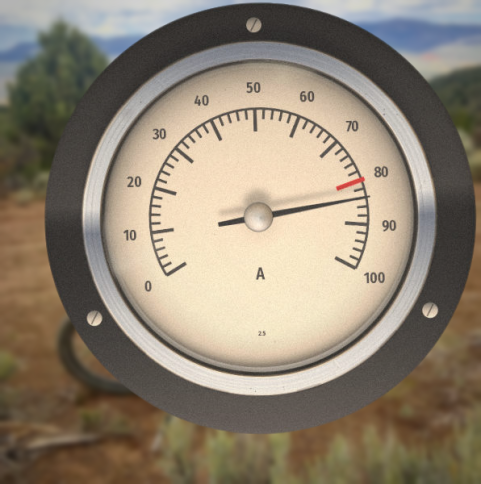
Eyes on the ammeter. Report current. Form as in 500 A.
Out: 84 A
